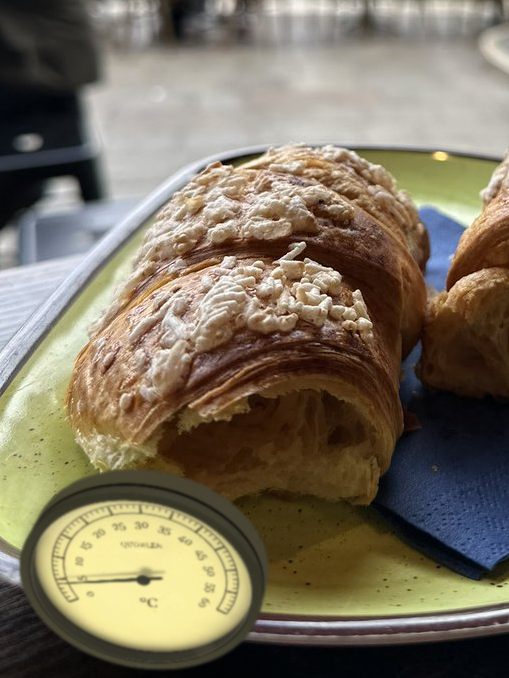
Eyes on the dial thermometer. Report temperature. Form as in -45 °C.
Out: 5 °C
